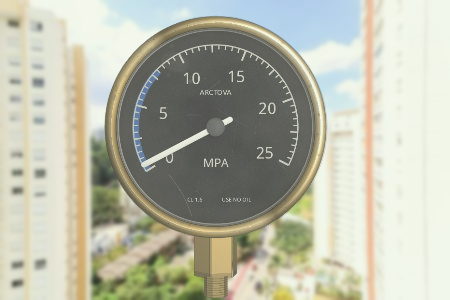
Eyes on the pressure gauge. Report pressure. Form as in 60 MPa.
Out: 0.5 MPa
